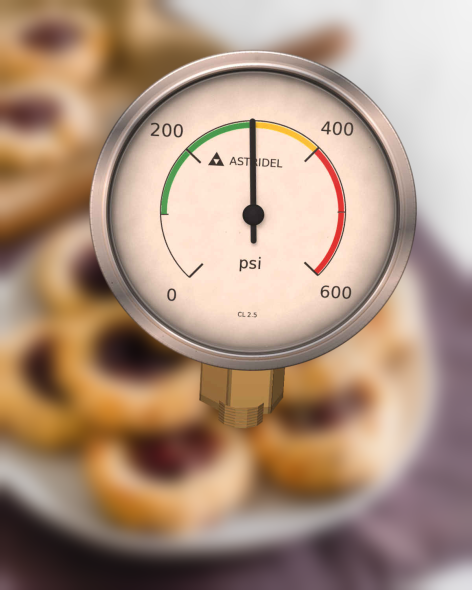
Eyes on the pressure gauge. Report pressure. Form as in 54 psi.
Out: 300 psi
